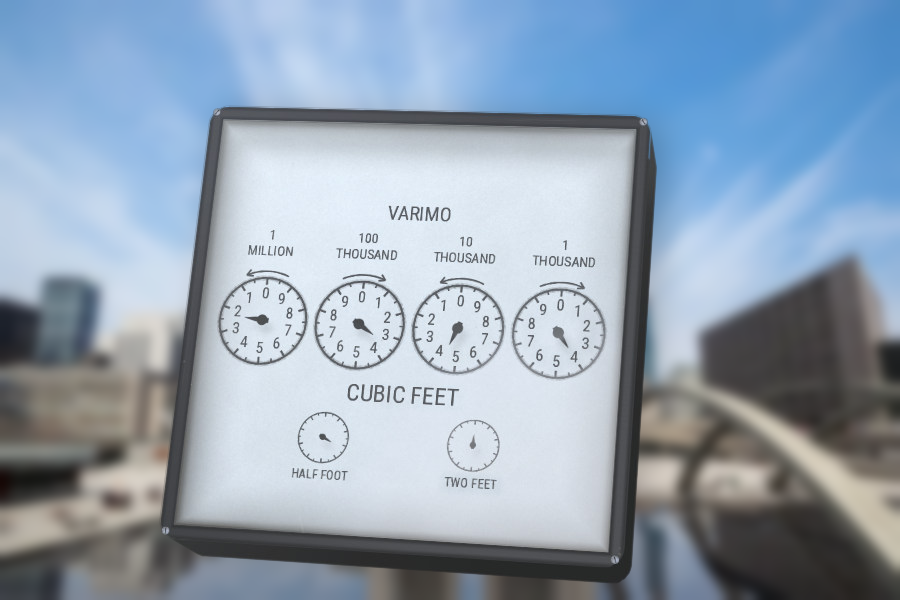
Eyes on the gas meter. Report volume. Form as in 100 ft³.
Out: 234400 ft³
